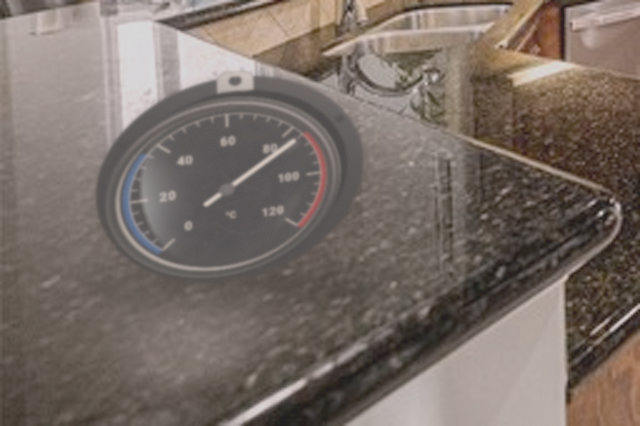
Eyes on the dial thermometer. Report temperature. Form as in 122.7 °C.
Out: 84 °C
